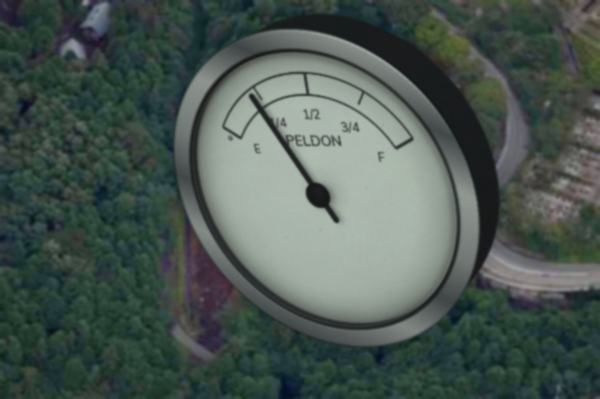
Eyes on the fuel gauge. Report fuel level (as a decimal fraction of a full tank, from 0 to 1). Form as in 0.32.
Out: 0.25
